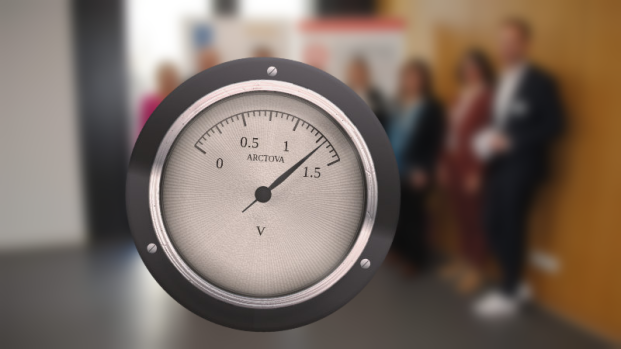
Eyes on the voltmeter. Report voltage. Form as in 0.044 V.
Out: 1.3 V
